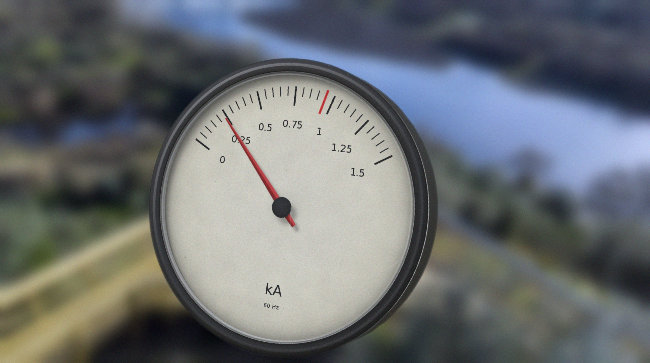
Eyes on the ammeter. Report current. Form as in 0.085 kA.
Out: 0.25 kA
